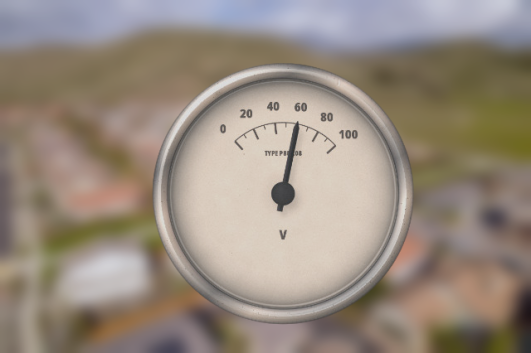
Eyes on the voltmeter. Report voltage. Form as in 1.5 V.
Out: 60 V
